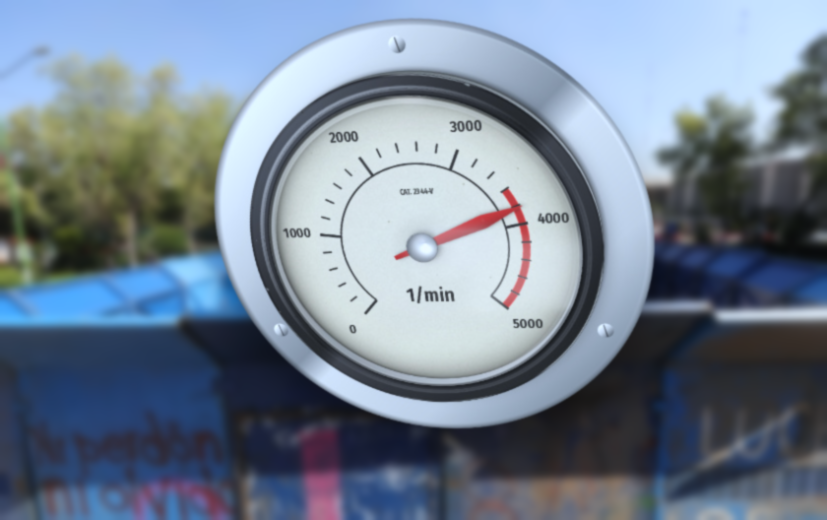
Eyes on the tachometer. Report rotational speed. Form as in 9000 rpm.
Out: 3800 rpm
